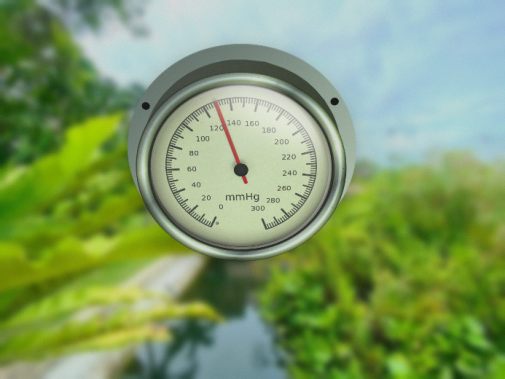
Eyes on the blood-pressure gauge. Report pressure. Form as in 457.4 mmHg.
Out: 130 mmHg
